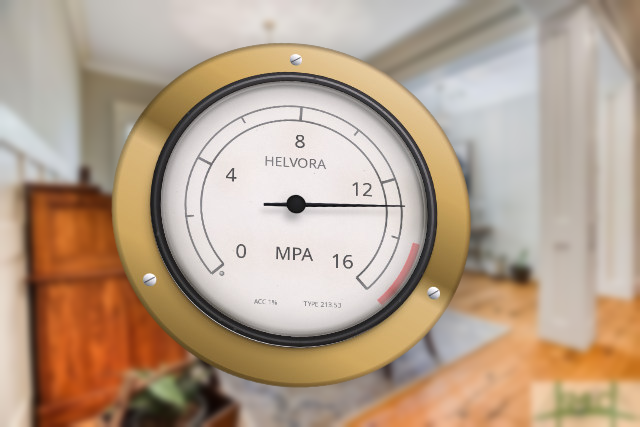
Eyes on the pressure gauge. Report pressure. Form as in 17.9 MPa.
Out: 13 MPa
